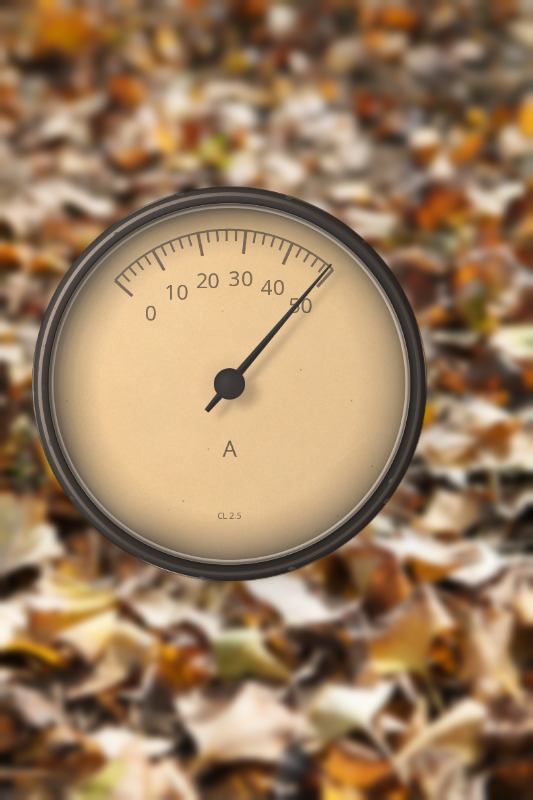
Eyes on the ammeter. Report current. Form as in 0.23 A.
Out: 49 A
